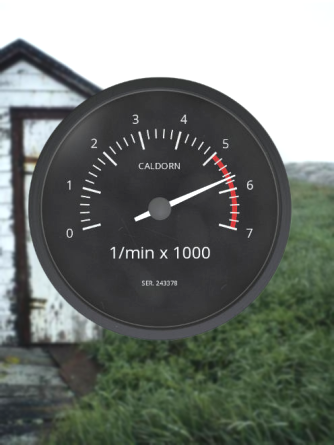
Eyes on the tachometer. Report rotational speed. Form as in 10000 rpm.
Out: 5700 rpm
